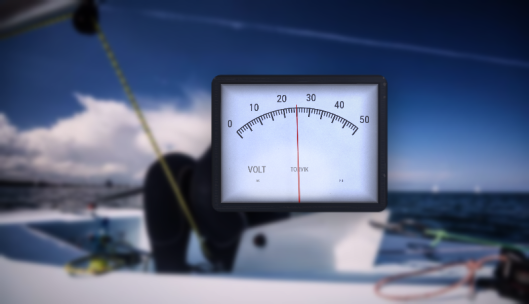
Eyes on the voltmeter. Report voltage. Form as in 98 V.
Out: 25 V
